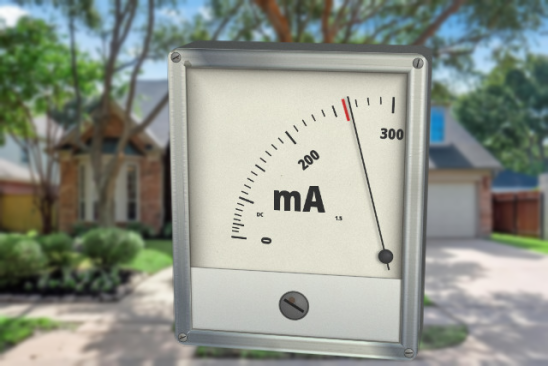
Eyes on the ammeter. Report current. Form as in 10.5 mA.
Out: 265 mA
